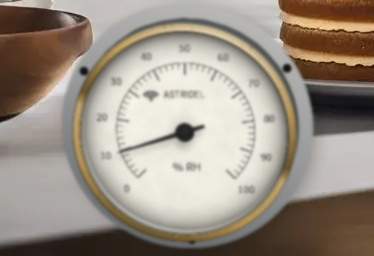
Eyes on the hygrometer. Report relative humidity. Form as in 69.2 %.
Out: 10 %
